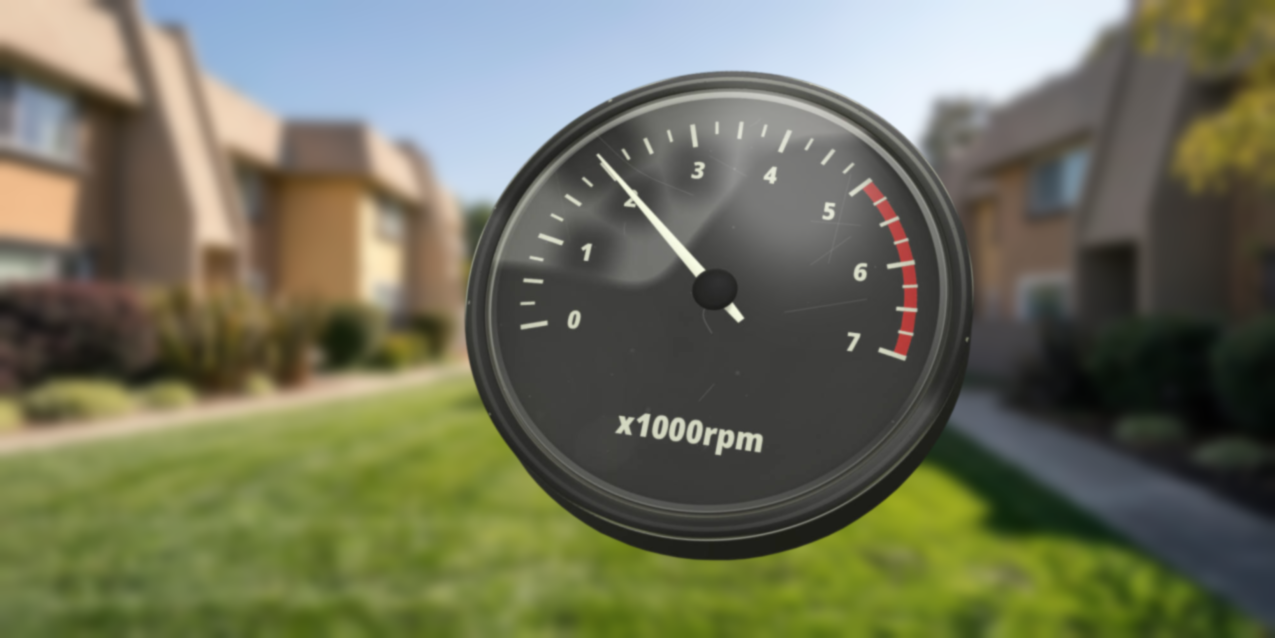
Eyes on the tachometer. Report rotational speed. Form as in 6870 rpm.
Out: 2000 rpm
